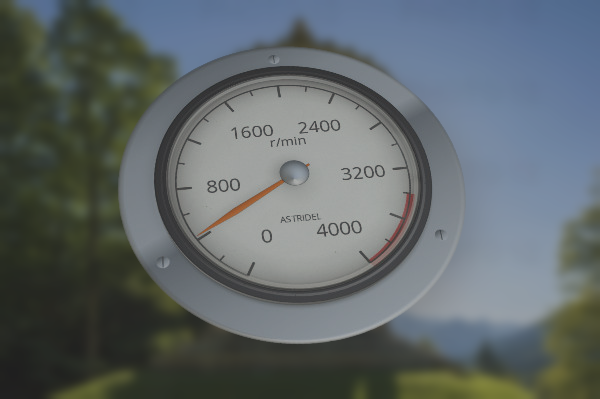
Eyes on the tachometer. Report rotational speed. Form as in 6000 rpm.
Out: 400 rpm
